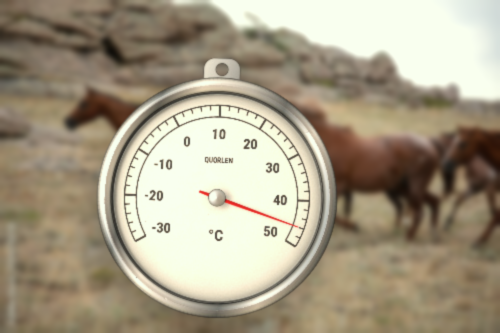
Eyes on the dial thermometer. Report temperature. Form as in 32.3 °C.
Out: 46 °C
